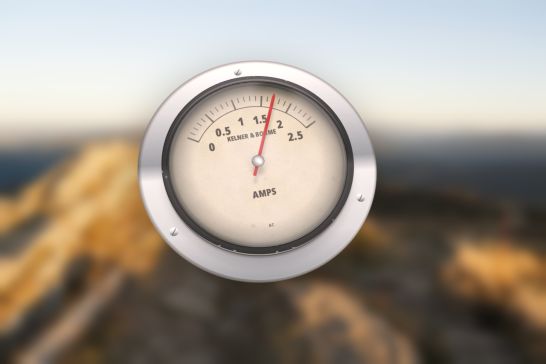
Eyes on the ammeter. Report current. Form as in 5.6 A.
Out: 1.7 A
